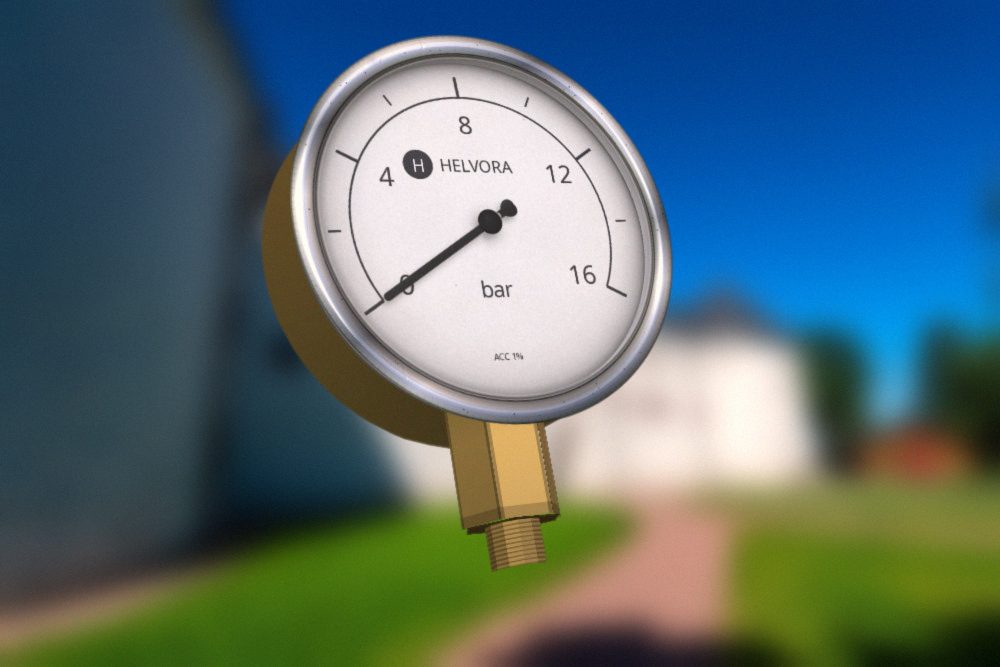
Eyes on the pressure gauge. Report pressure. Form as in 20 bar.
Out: 0 bar
